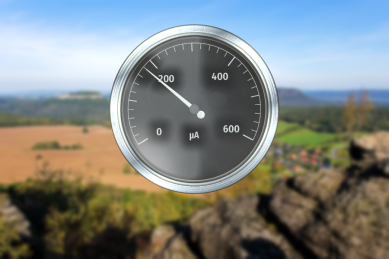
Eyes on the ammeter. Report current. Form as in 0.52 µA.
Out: 180 µA
